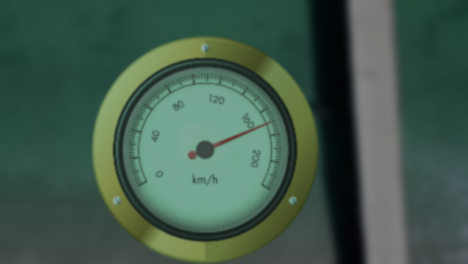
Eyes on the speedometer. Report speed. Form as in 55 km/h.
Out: 170 km/h
